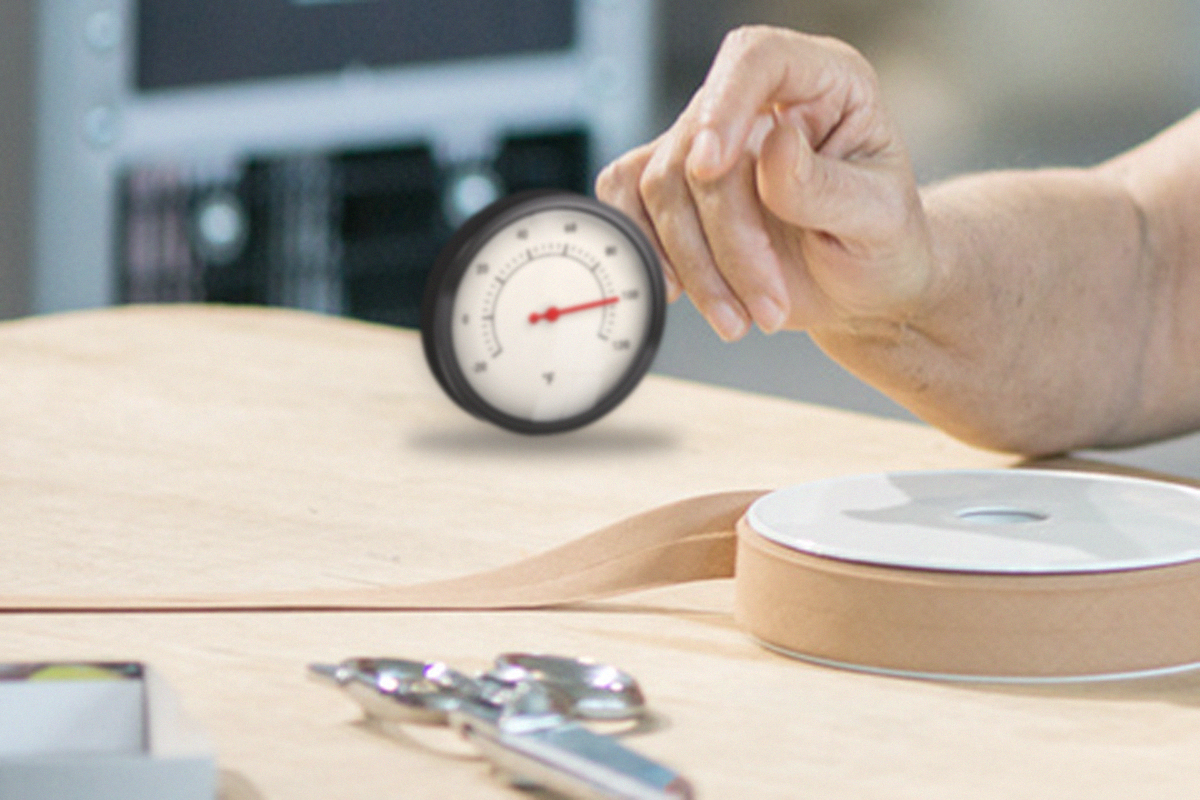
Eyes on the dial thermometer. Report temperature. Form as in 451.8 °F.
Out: 100 °F
